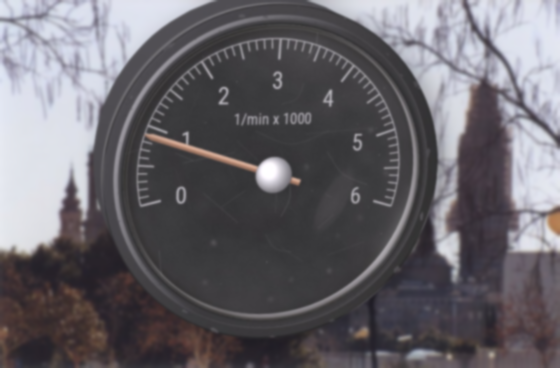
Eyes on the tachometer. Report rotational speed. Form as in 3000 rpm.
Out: 900 rpm
